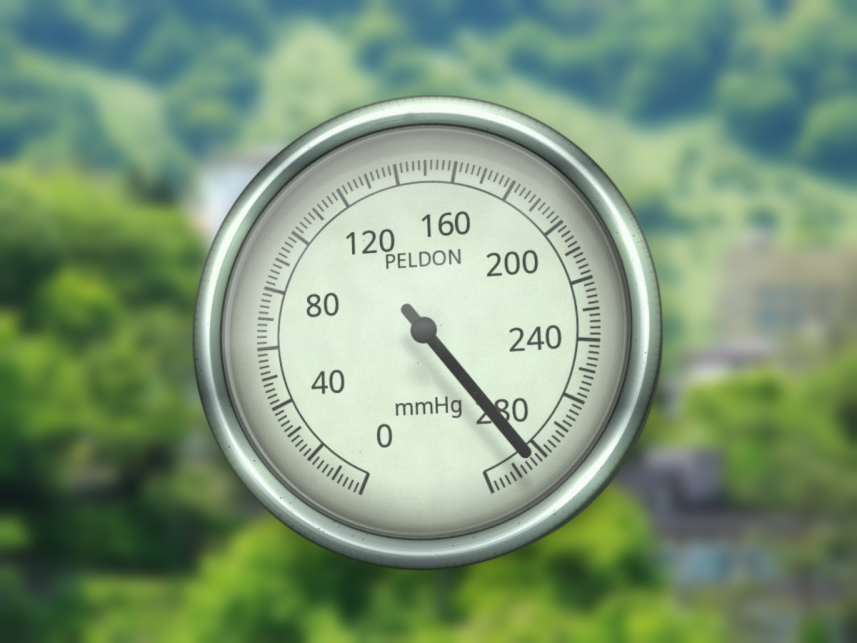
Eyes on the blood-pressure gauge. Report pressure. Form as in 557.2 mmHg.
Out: 284 mmHg
